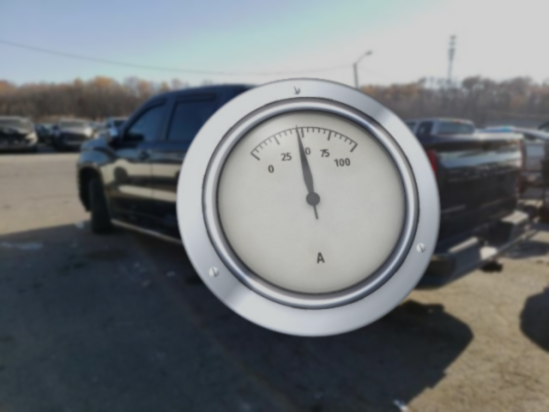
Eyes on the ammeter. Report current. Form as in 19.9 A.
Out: 45 A
